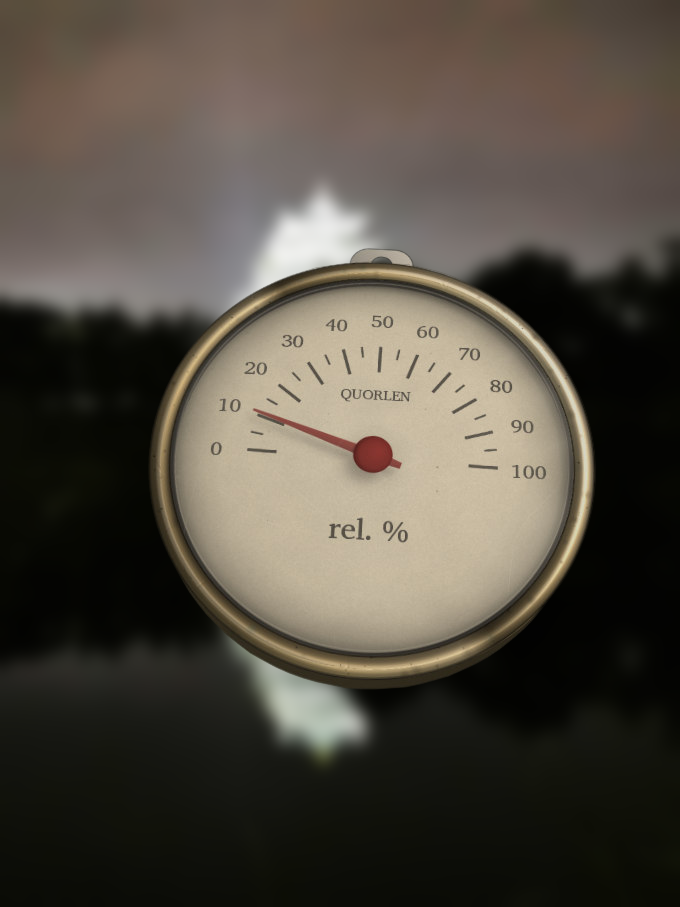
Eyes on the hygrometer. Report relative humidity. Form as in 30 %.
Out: 10 %
